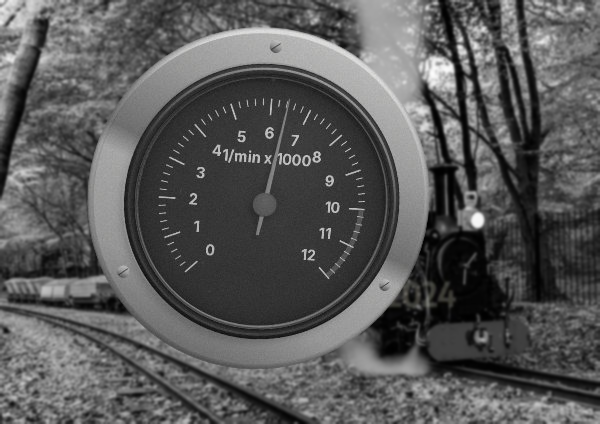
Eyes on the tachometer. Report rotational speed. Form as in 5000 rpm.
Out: 6400 rpm
